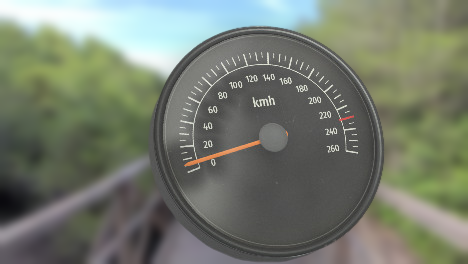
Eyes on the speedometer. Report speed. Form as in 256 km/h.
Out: 5 km/h
